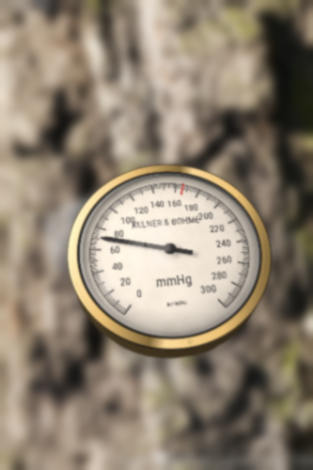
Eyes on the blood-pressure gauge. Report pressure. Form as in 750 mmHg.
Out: 70 mmHg
